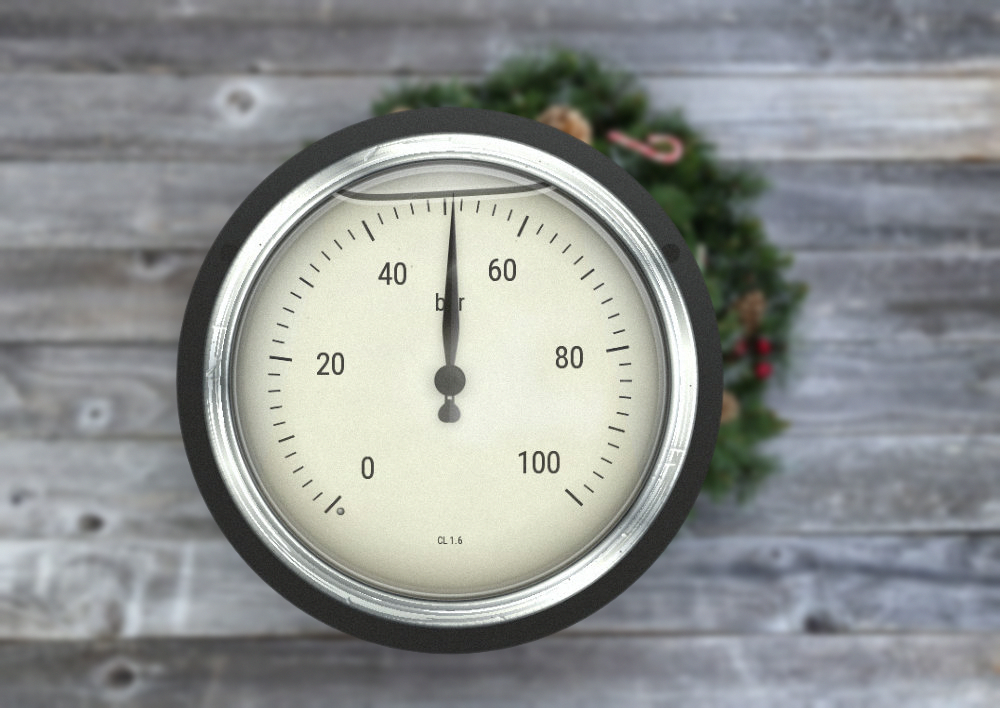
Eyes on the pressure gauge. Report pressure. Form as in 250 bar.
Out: 51 bar
